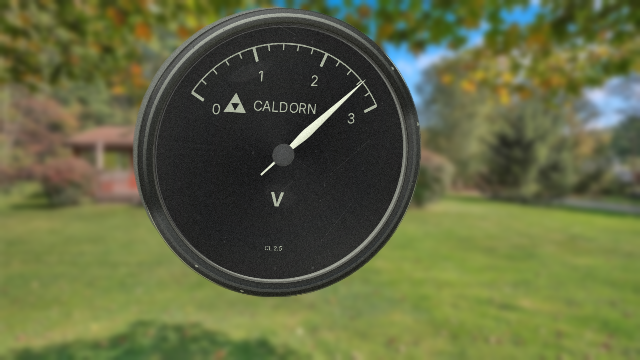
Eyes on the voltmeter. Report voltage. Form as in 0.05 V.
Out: 2.6 V
